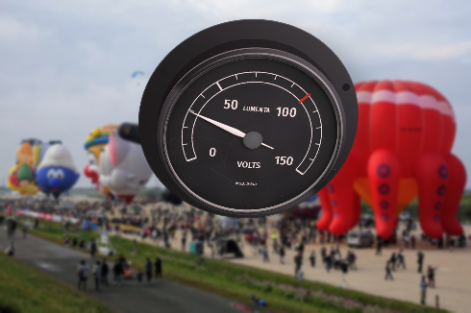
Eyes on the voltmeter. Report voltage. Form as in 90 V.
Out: 30 V
